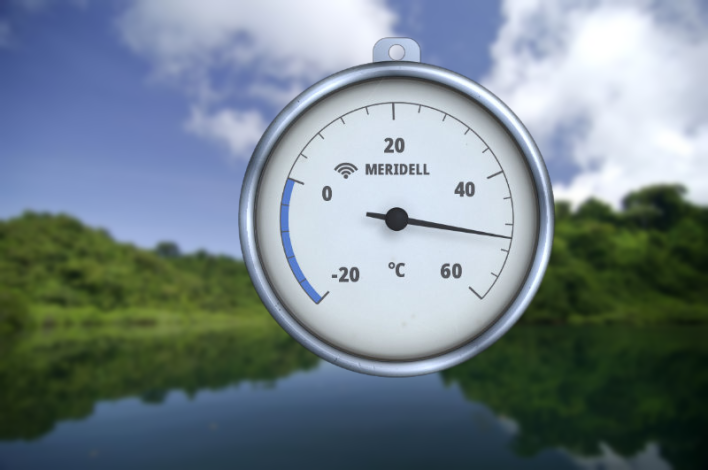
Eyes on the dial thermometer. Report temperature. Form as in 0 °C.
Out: 50 °C
